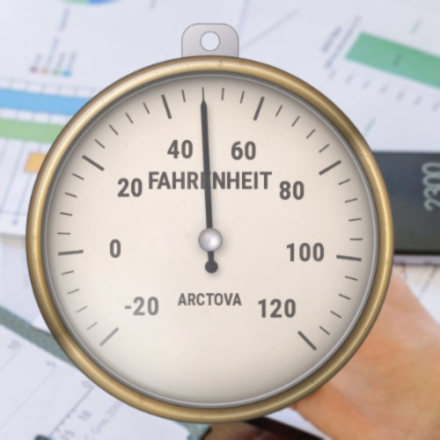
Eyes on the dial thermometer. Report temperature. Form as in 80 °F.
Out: 48 °F
